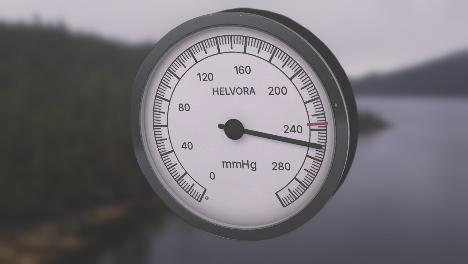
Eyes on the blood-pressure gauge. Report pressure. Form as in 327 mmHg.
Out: 250 mmHg
